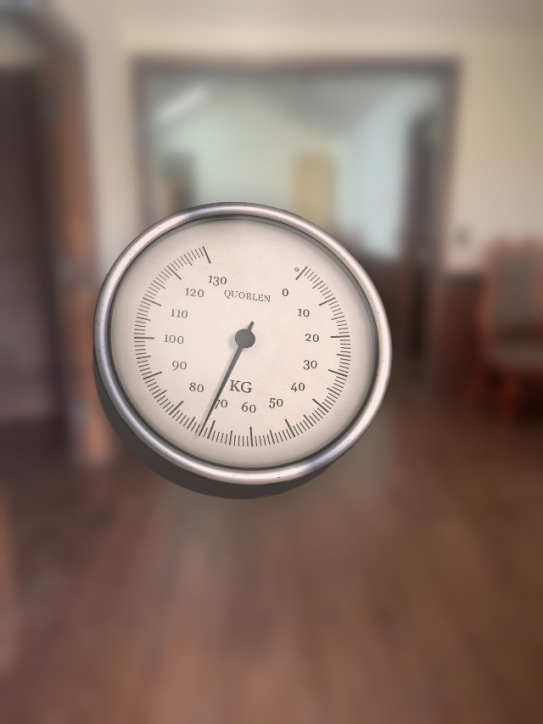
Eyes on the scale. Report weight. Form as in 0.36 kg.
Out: 72 kg
